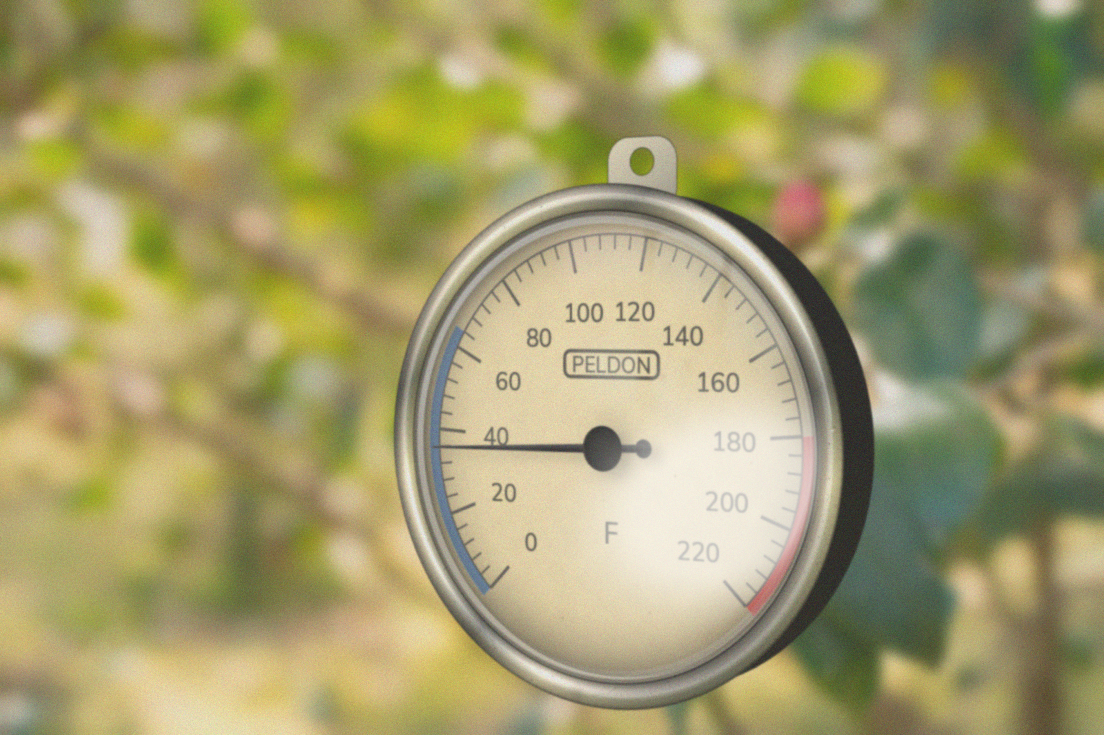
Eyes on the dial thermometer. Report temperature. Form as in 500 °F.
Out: 36 °F
